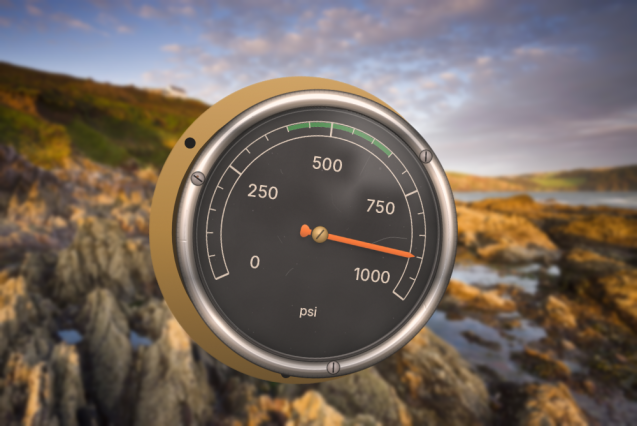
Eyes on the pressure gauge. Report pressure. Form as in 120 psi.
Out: 900 psi
